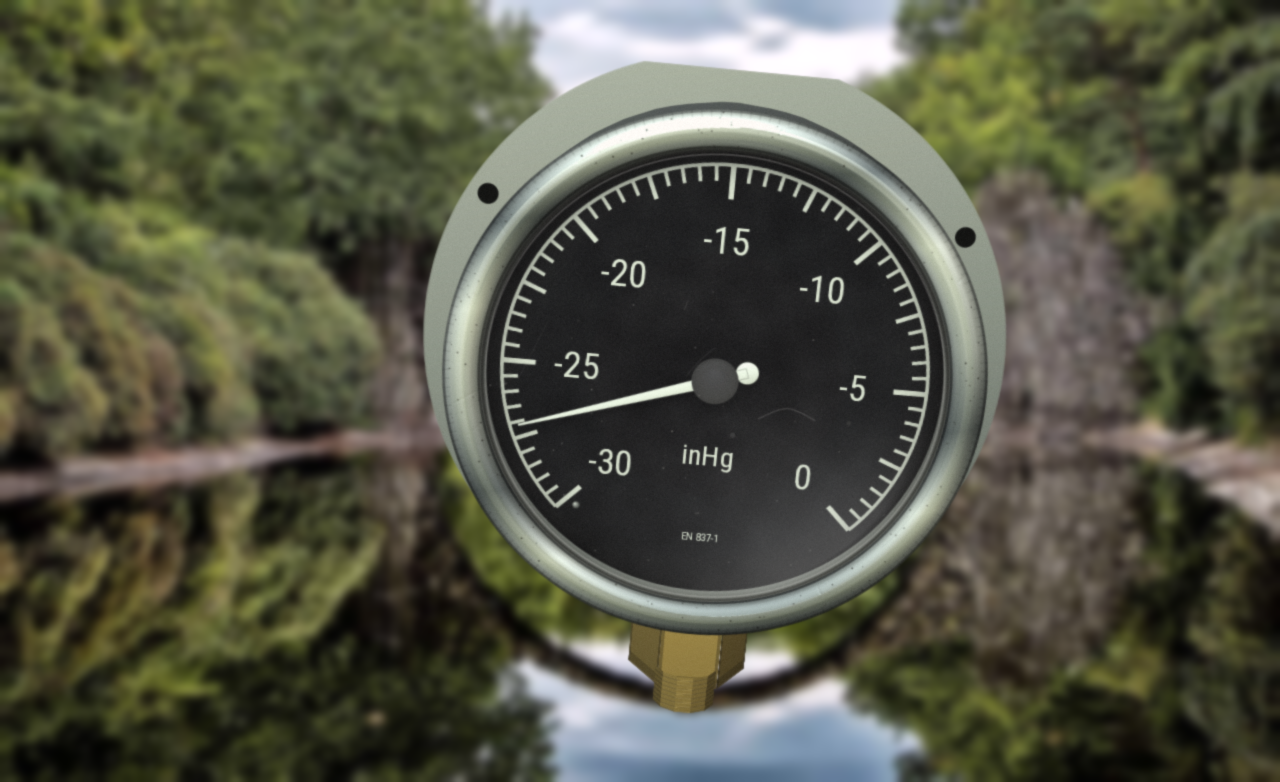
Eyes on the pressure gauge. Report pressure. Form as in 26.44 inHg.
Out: -27 inHg
